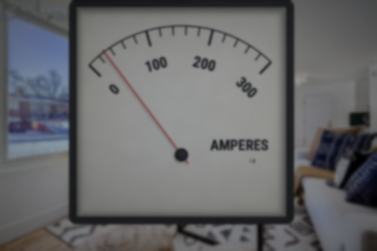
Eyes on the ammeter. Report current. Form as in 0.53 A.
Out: 30 A
